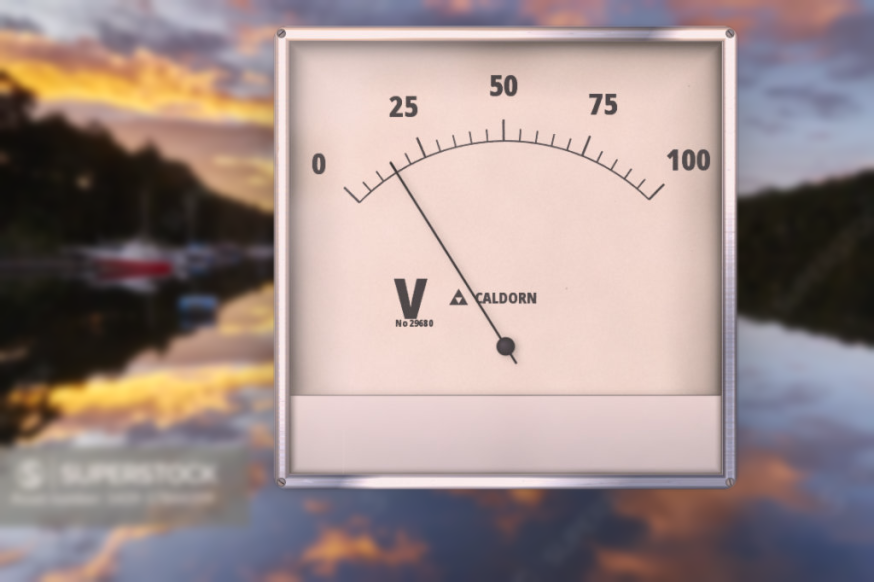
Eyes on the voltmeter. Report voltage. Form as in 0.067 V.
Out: 15 V
